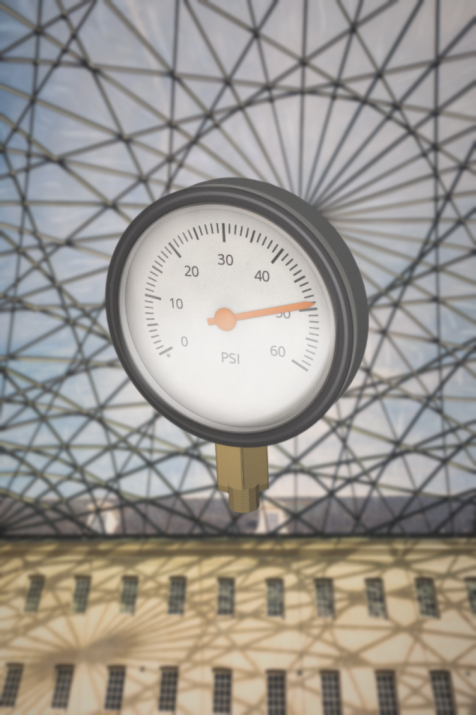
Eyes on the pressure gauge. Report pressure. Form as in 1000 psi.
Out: 49 psi
